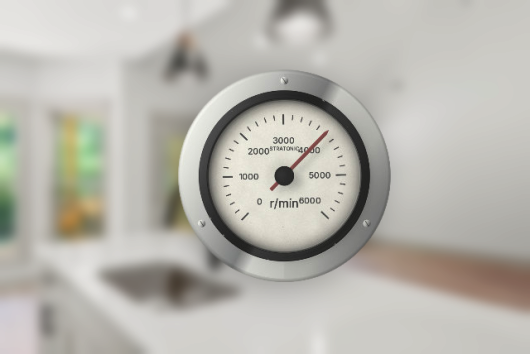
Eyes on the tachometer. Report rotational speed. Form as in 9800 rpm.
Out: 4000 rpm
